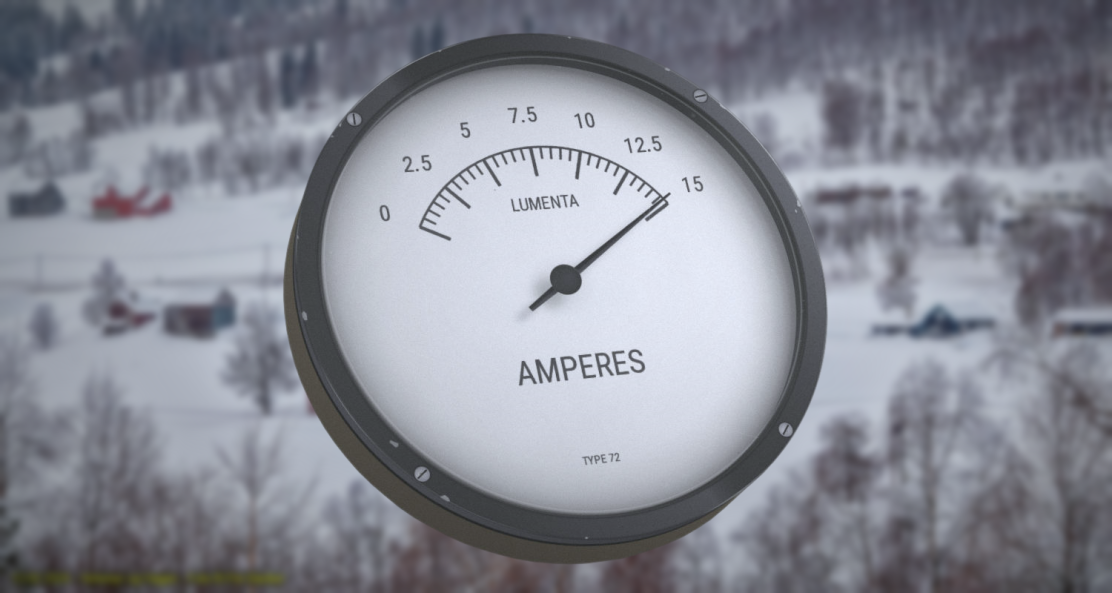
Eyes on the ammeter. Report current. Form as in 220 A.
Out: 14.75 A
